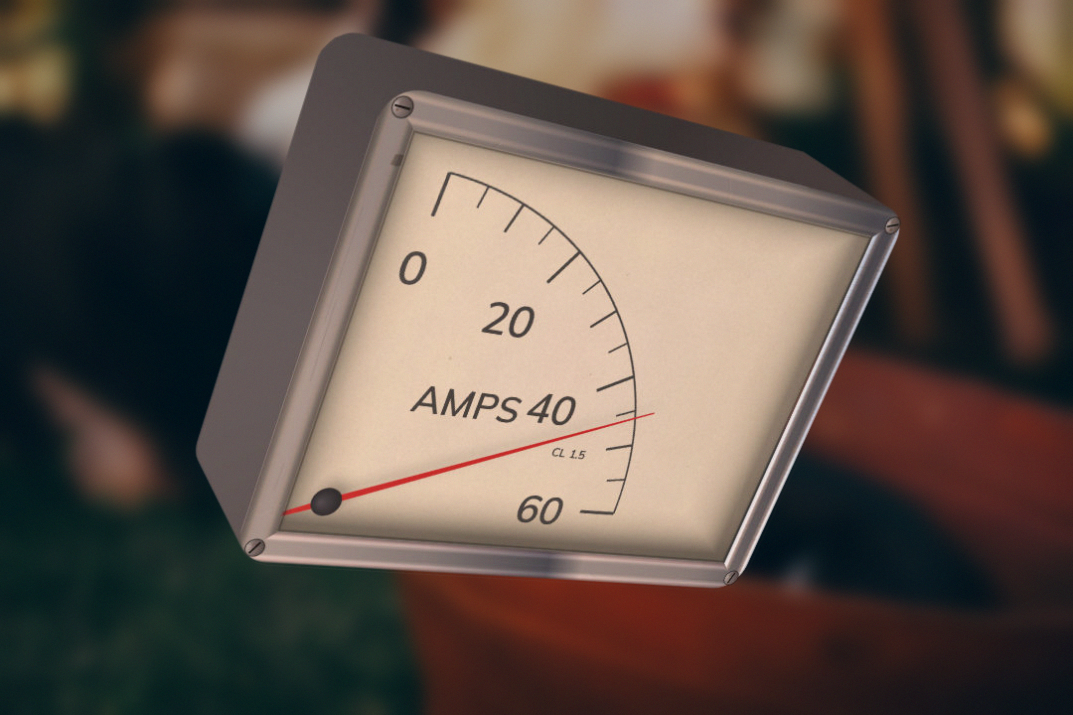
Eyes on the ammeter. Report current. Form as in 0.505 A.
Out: 45 A
